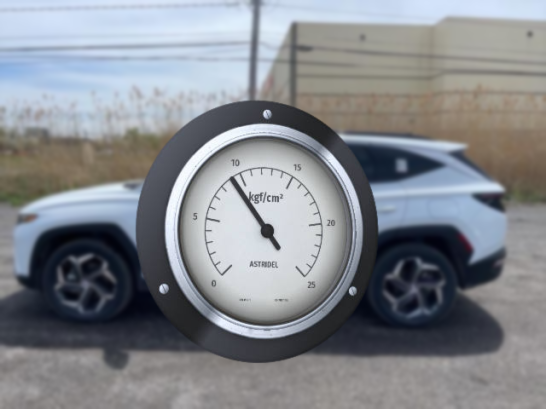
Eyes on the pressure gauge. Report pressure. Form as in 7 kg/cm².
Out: 9 kg/cm²
